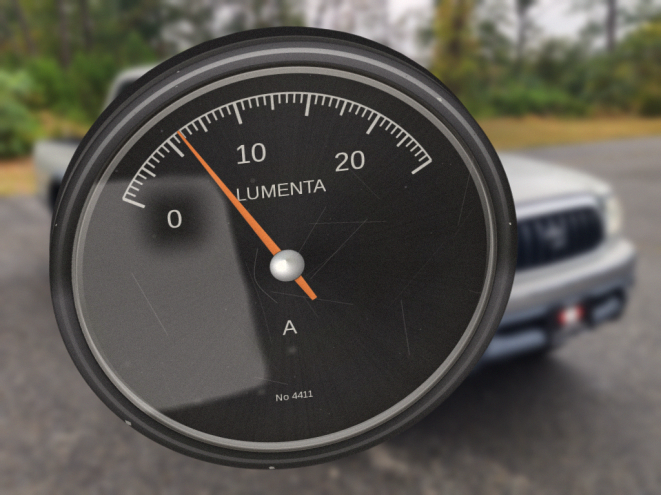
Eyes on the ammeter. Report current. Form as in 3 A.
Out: 6 A
